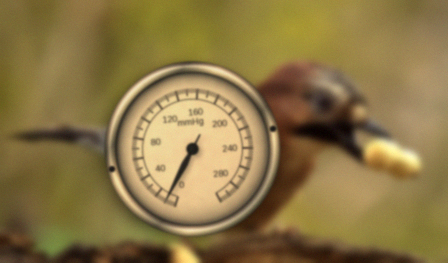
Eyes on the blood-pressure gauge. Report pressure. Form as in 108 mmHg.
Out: 10 mmHg
